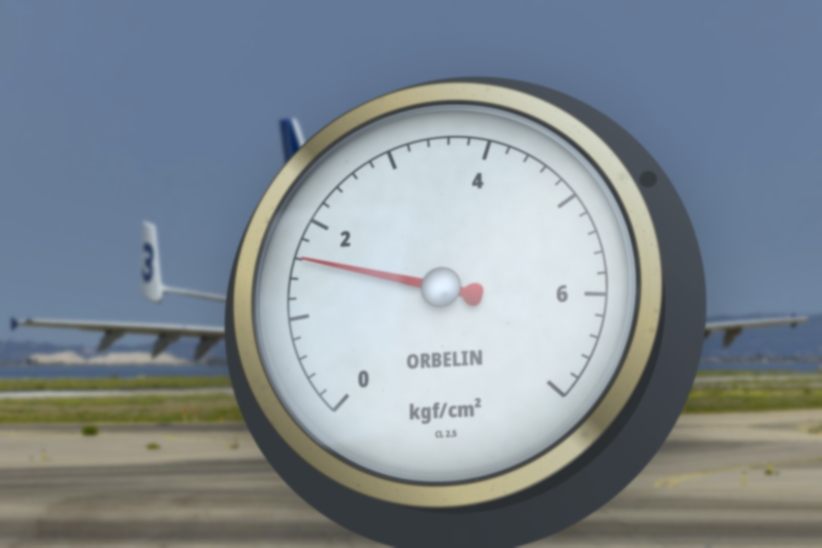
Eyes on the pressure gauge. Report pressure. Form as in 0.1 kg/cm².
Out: 1.6 kg/cm²
